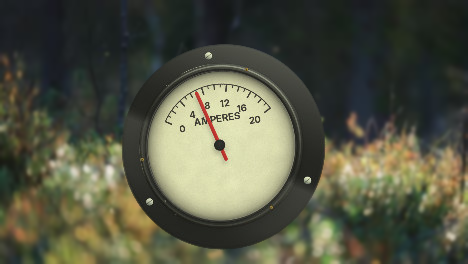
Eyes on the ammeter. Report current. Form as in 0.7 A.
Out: 7 A
